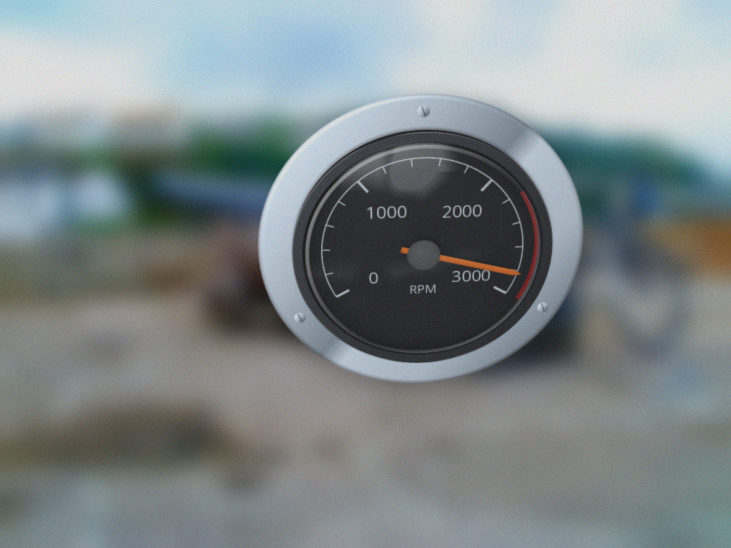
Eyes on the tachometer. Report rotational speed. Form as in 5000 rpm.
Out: 2800 rpm
